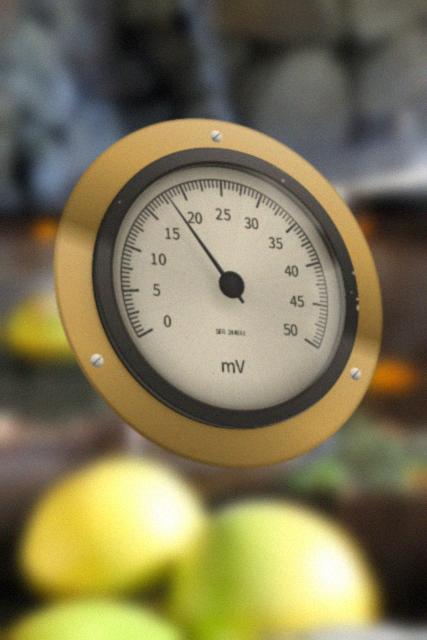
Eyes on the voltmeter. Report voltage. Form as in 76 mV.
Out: 17.5 mV
